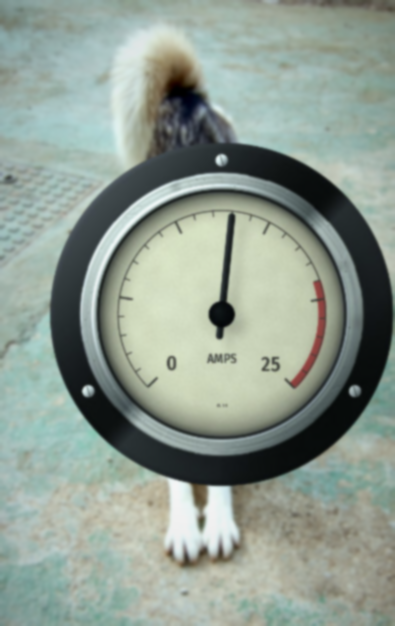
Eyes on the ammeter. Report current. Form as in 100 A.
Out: 13 A
